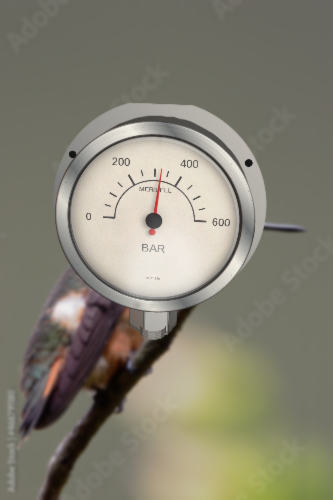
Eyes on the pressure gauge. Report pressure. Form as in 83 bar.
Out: 325 bar
